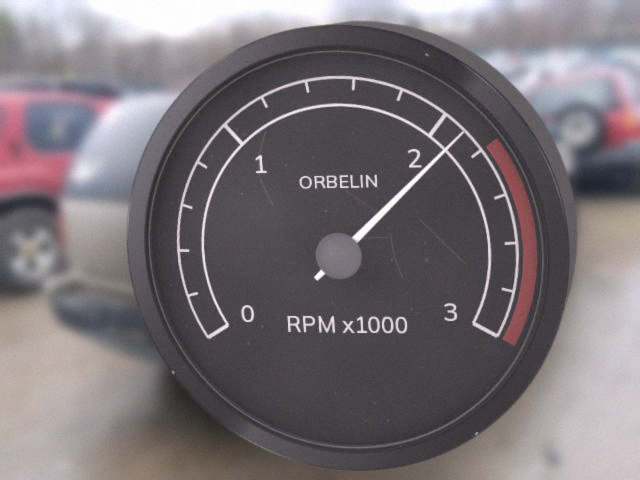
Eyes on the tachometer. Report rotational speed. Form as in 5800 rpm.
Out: 2100 rpm
